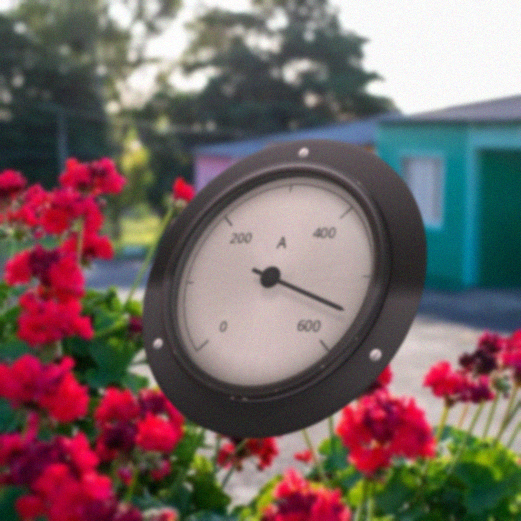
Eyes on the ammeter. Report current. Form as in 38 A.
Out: 550 A
